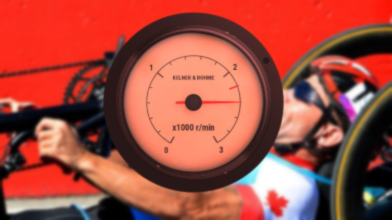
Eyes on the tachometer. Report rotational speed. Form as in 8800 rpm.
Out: 2400 rpm
